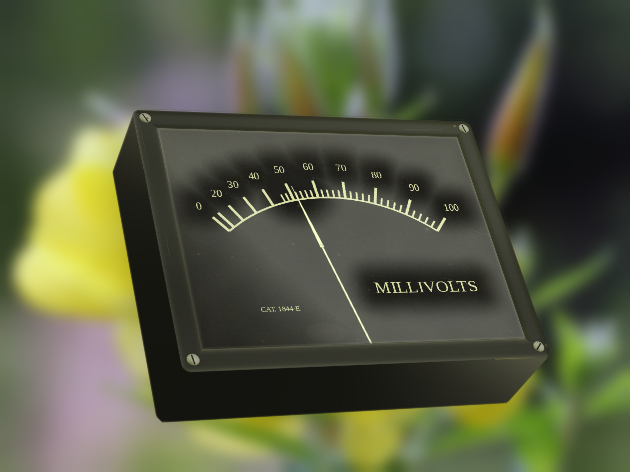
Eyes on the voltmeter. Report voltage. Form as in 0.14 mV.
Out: 50 mV
